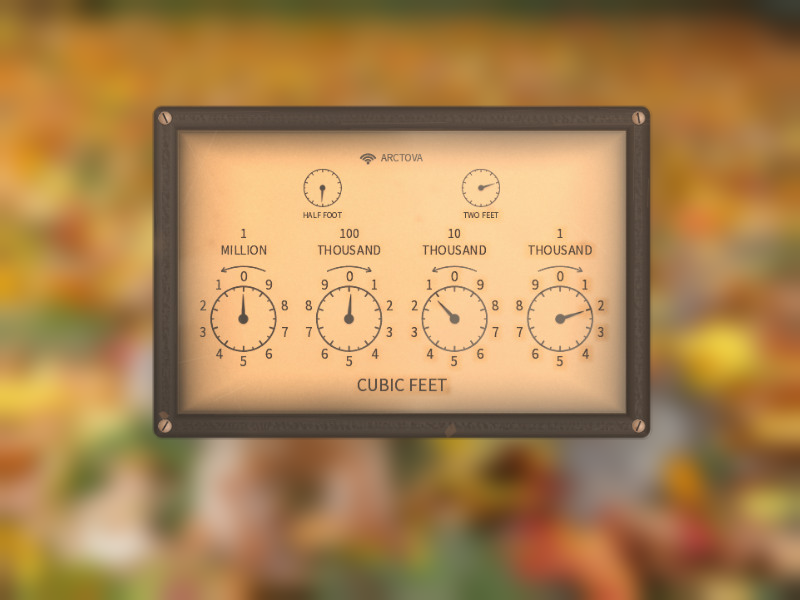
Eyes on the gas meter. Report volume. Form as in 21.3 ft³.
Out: 1200 ft³
